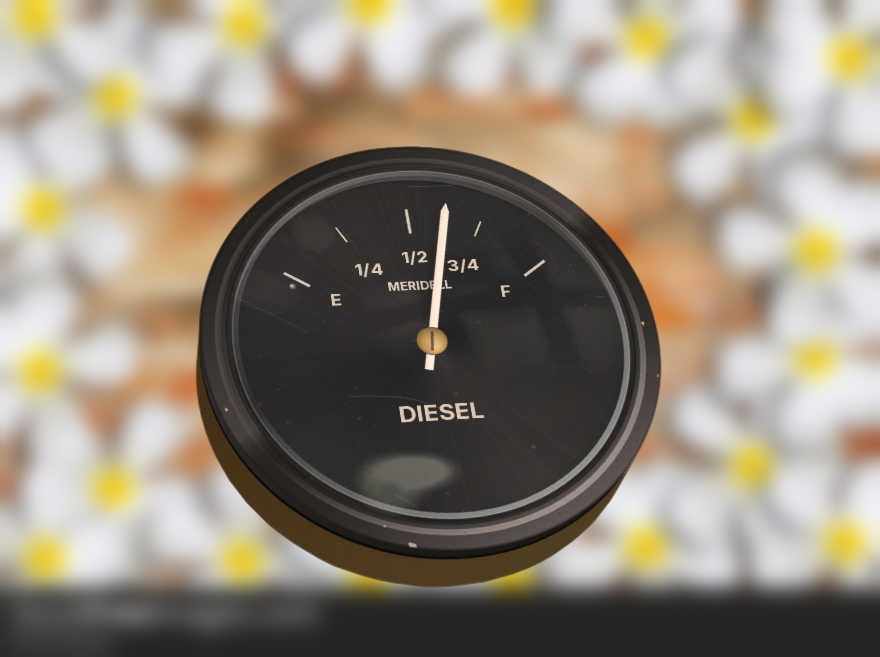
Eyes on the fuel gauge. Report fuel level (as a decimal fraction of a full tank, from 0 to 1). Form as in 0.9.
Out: 0.625
